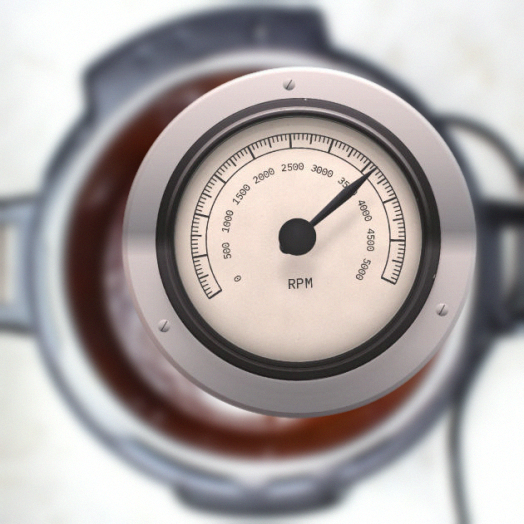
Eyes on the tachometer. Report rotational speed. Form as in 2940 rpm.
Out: 3600 rpm
